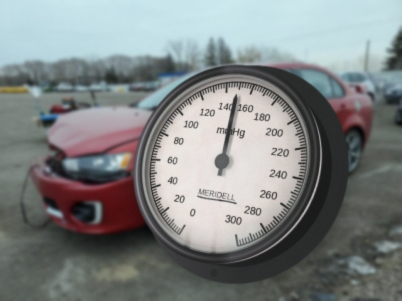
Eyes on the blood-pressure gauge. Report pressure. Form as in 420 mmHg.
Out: 150 mmHg
